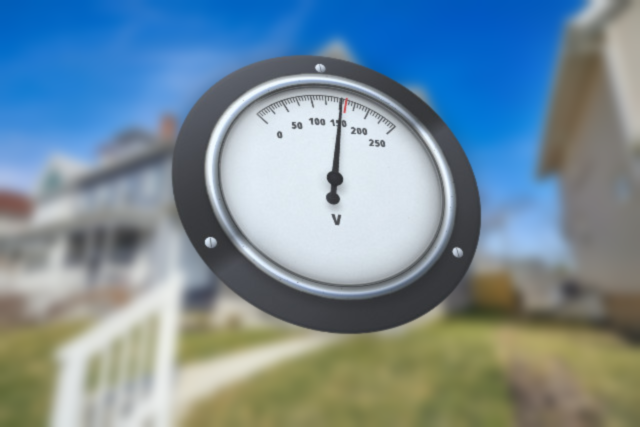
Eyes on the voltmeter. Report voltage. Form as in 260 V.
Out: 150 V
